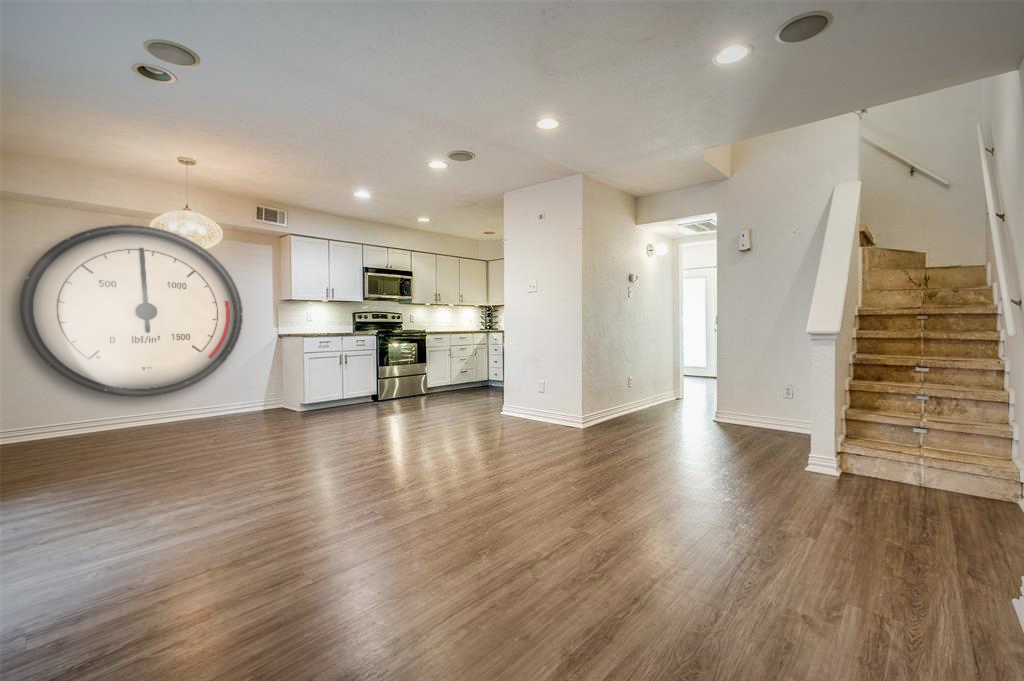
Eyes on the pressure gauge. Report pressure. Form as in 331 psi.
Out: 750 psi
